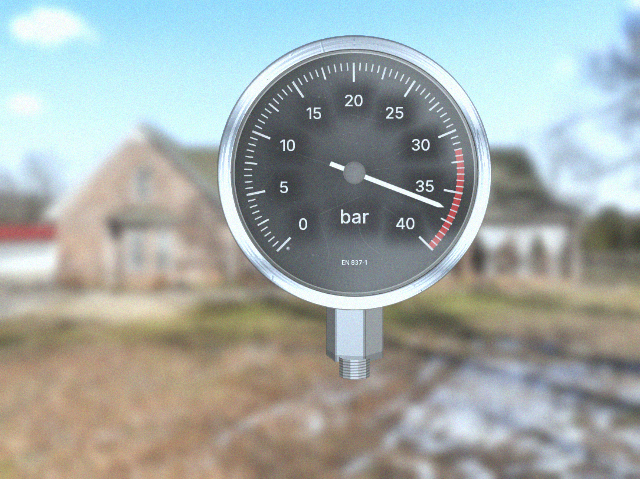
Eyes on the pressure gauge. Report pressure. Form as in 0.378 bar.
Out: 36.5 bar
